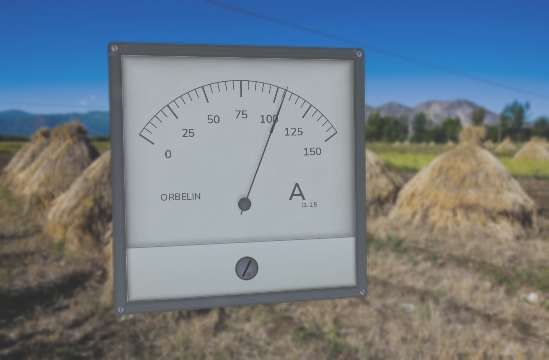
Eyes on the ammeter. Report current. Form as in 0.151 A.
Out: 105 A
